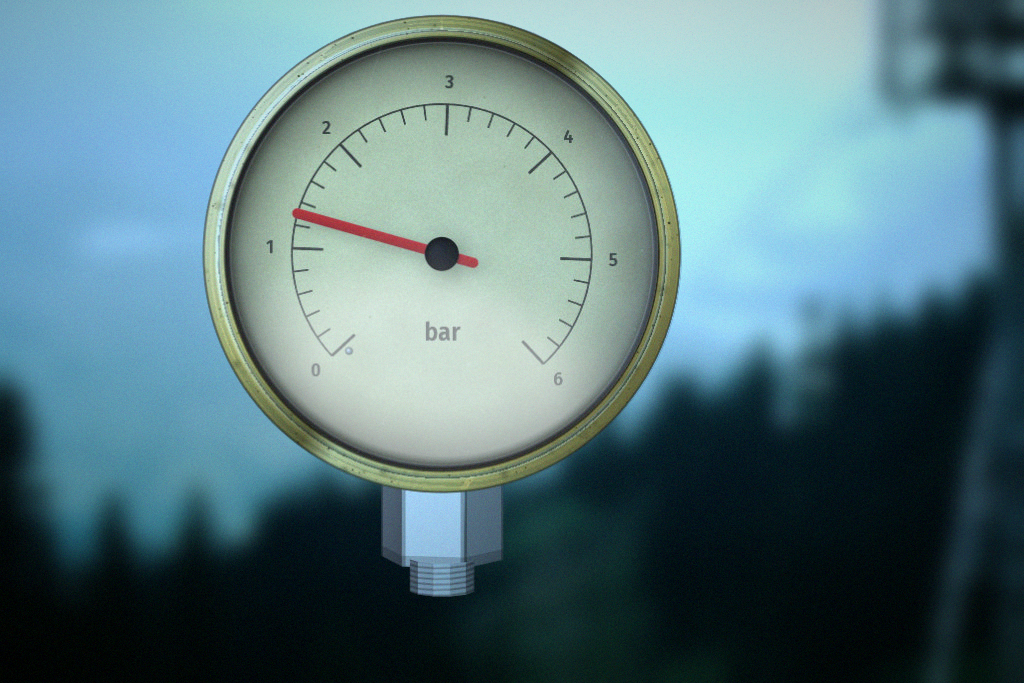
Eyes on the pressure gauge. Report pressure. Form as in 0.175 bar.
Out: 1.3 bar
